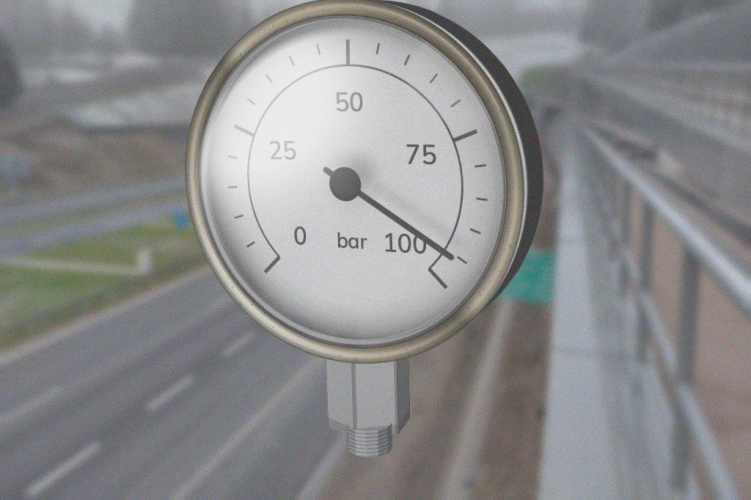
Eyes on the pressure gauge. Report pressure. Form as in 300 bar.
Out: 95 bar
